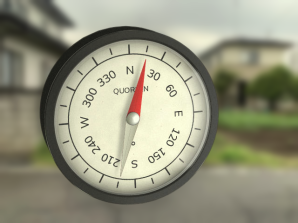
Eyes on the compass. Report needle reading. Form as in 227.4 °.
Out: 15 °
